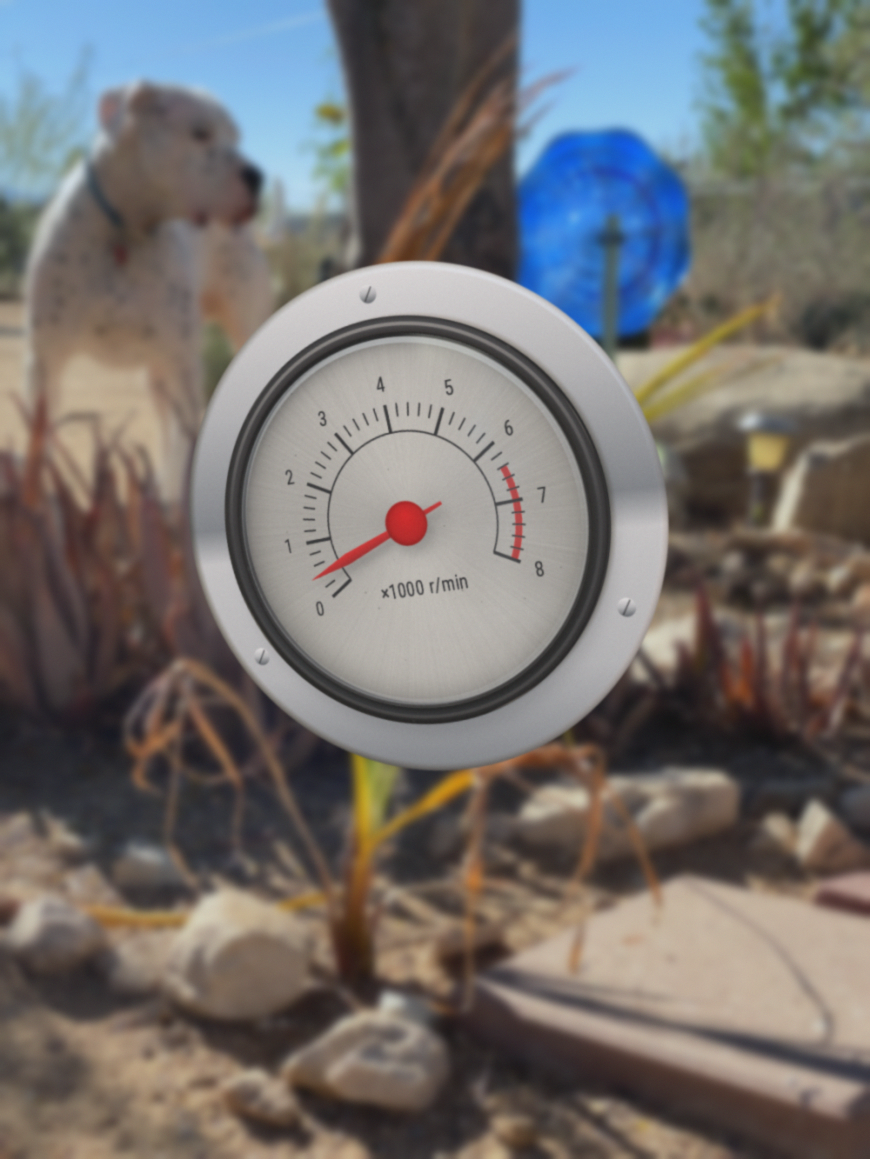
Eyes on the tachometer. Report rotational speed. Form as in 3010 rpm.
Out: 400 rpm
